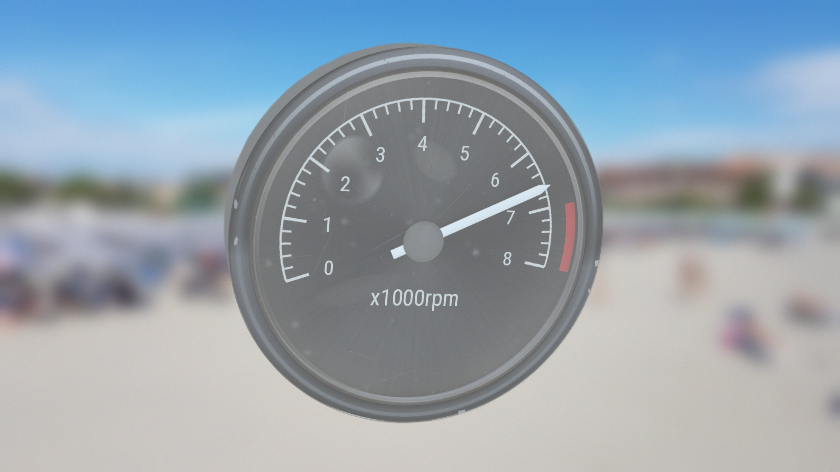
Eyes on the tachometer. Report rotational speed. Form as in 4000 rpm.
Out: 6600 rpm
